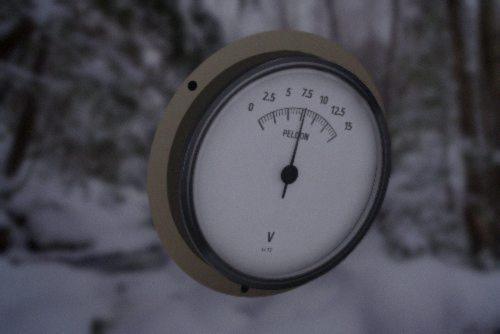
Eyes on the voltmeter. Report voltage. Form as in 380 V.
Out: 7.5 V
